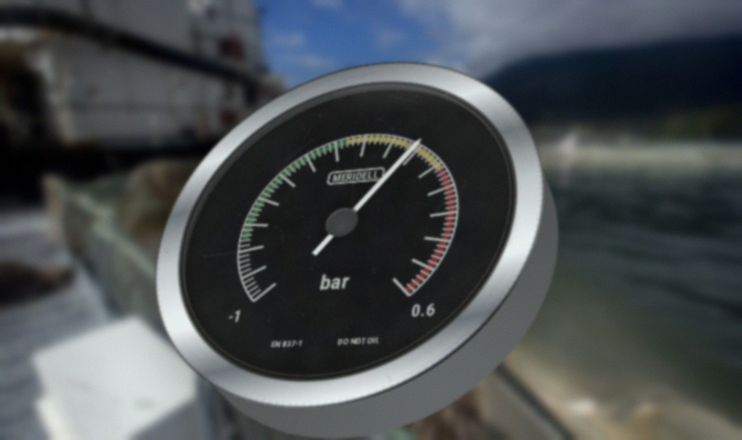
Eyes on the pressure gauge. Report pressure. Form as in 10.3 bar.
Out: 0 bar
